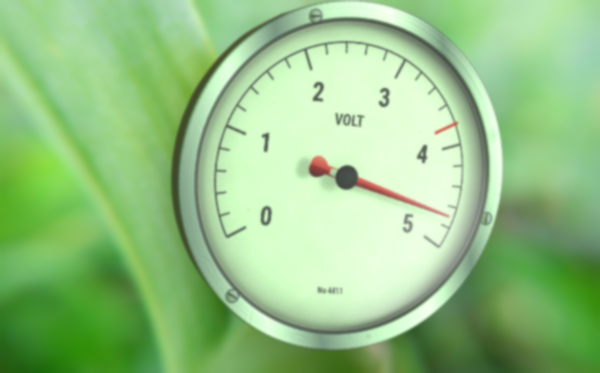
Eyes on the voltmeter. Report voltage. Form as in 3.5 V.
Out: 4.7 V
